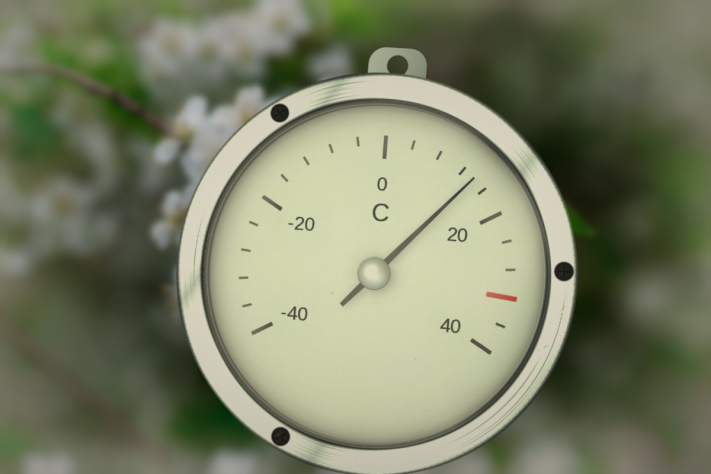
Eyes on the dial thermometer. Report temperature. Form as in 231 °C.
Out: 14 °C
